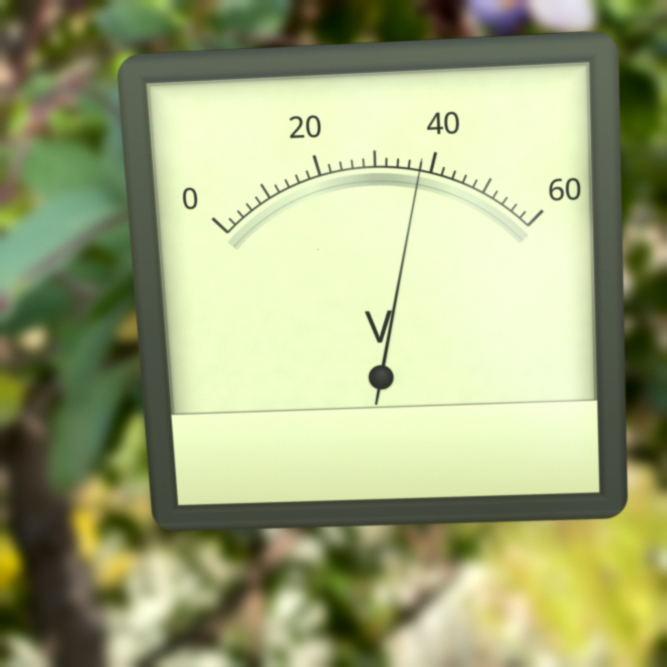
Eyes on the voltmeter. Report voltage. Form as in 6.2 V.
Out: 38 V
